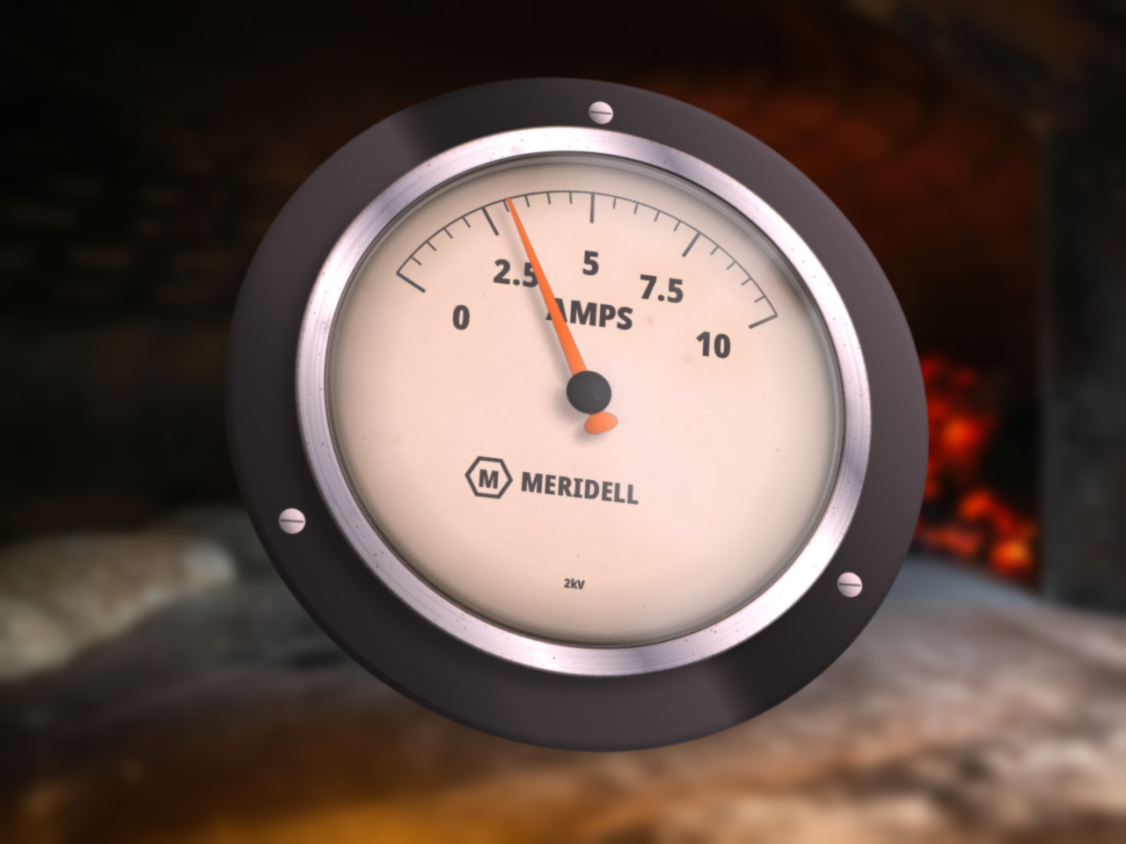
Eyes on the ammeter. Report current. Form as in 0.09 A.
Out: 3 A
